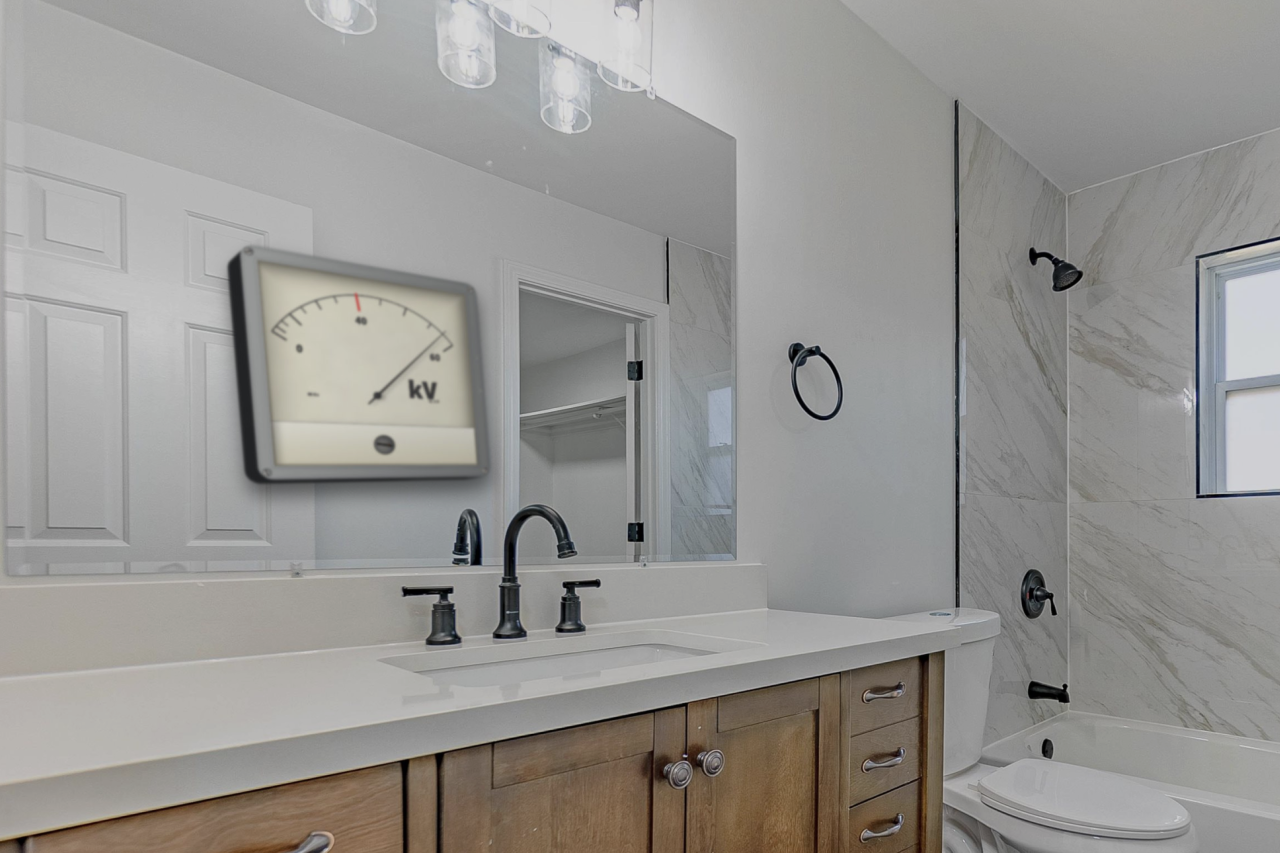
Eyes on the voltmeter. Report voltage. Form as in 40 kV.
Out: 57.5 kV
